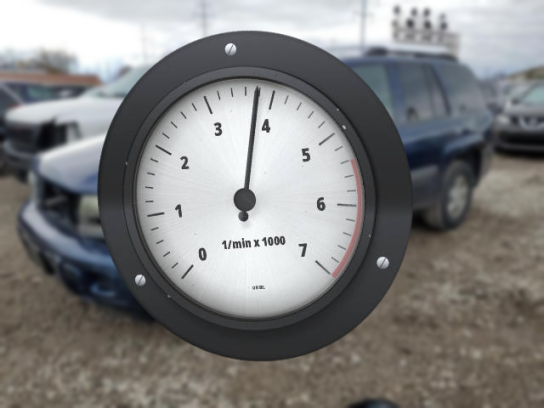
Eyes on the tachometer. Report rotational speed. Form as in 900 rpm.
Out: 3800 rpm
